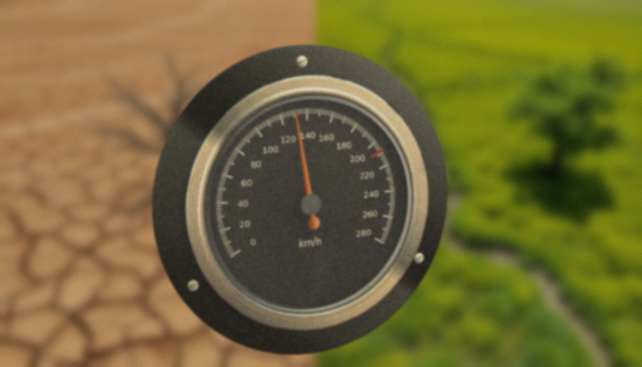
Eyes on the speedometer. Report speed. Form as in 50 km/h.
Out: 130 km/h
